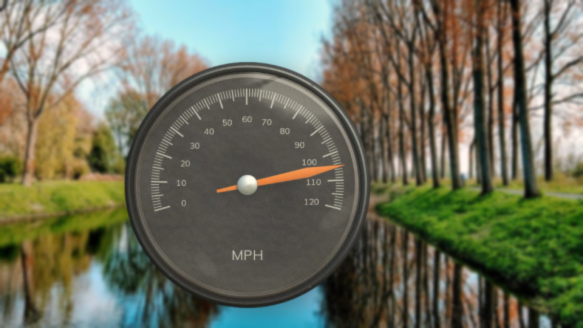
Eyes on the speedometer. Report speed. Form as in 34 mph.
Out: 105 mph
